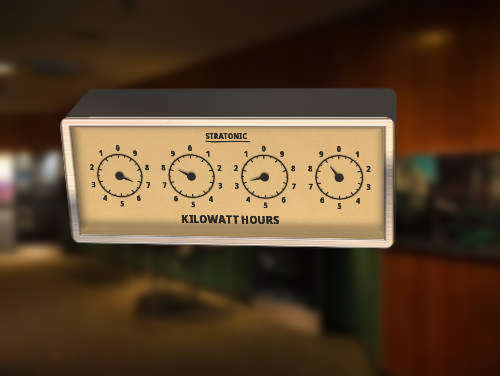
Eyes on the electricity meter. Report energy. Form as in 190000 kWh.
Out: 6829 kWh
